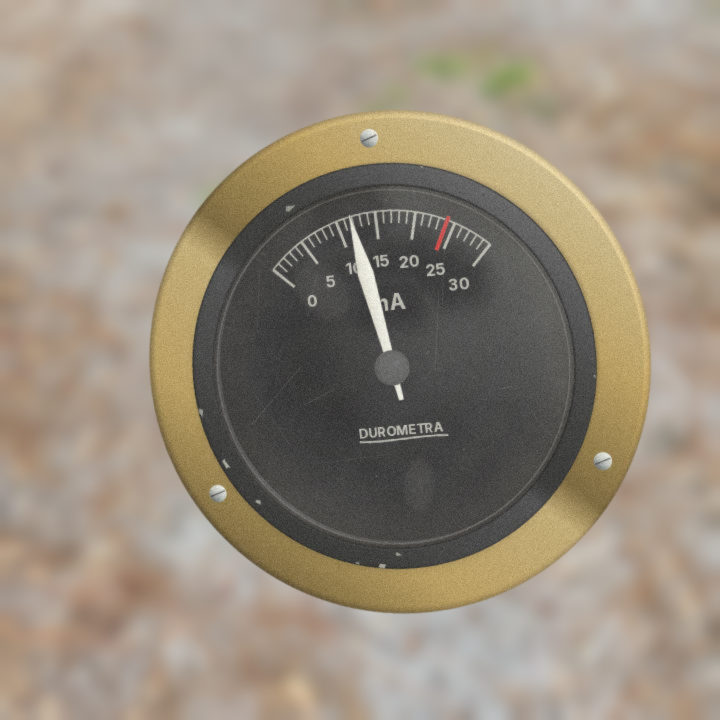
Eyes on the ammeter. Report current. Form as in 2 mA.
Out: 12 mA
